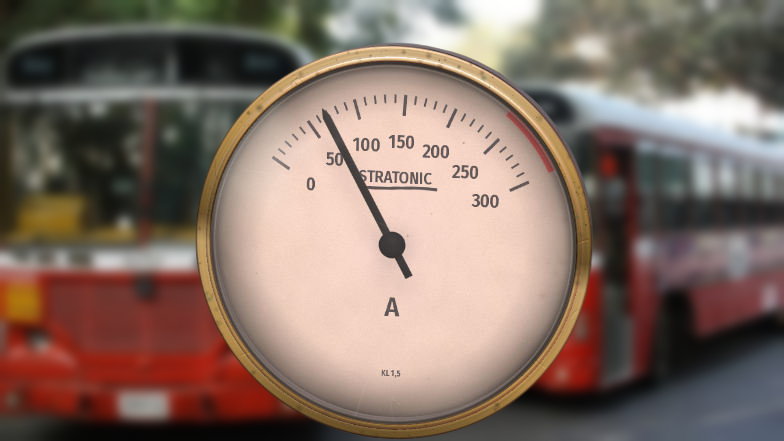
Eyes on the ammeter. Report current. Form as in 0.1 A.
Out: 70 A
